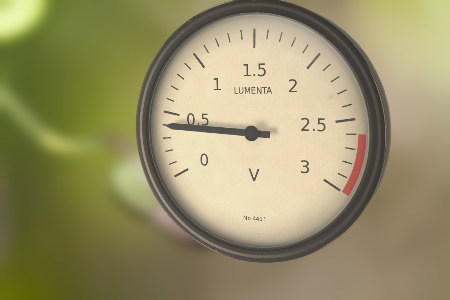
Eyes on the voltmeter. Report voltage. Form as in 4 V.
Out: 0.4 V
